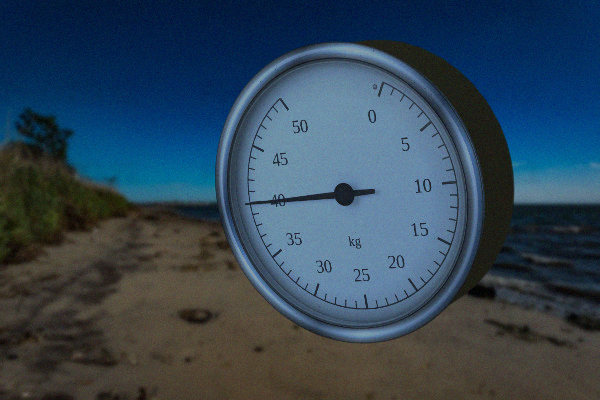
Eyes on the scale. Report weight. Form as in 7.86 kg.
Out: 40 kg
